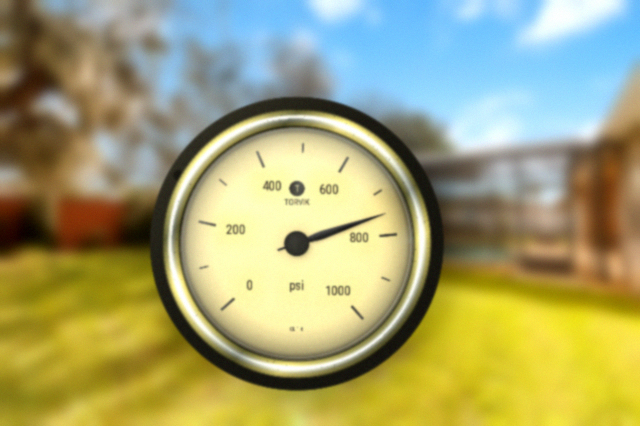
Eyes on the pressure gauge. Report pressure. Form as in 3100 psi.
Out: 750 psi
